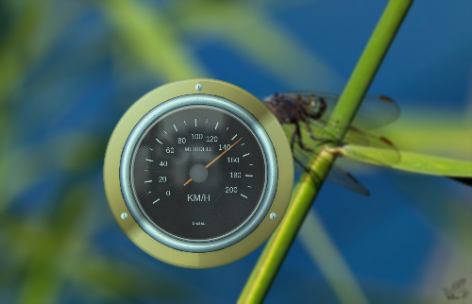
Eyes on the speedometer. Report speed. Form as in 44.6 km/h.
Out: 145 km/h
